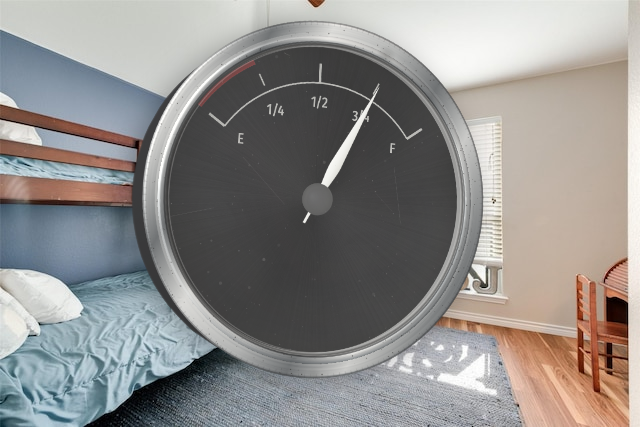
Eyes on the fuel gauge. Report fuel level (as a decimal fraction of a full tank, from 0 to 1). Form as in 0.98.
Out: 0.75
